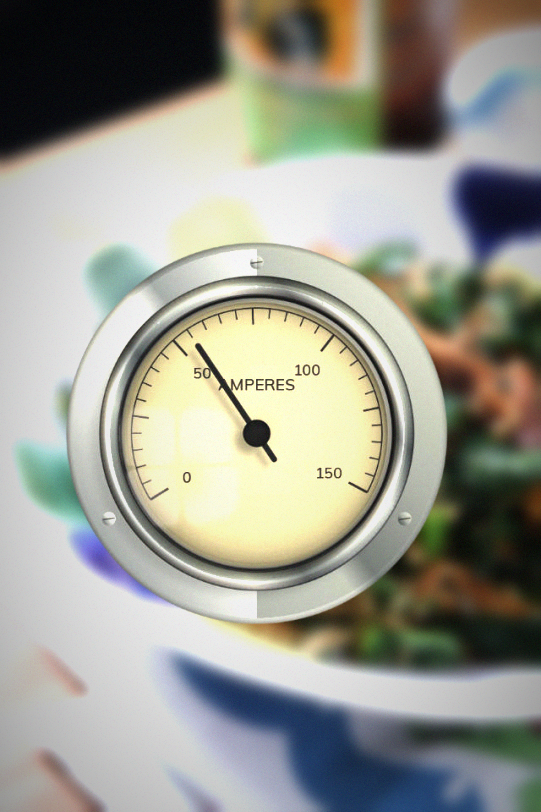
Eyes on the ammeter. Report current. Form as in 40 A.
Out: 55 A
